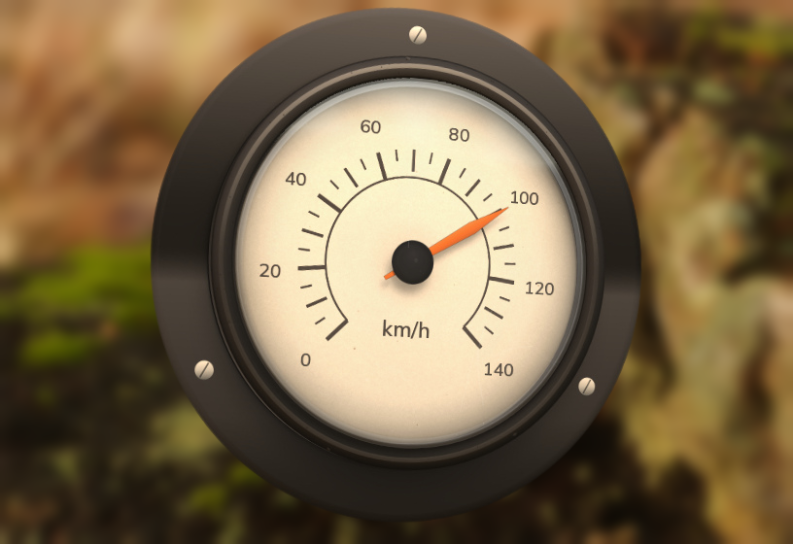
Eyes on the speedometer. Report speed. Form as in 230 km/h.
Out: 100 km/h
